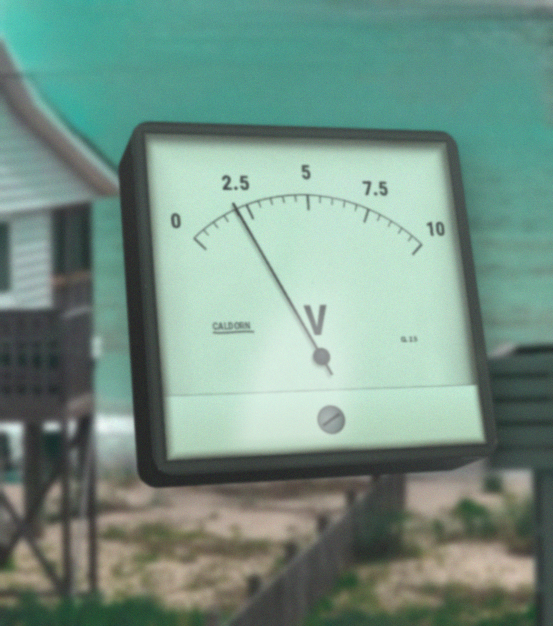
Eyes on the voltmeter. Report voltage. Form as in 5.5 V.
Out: 2 V
